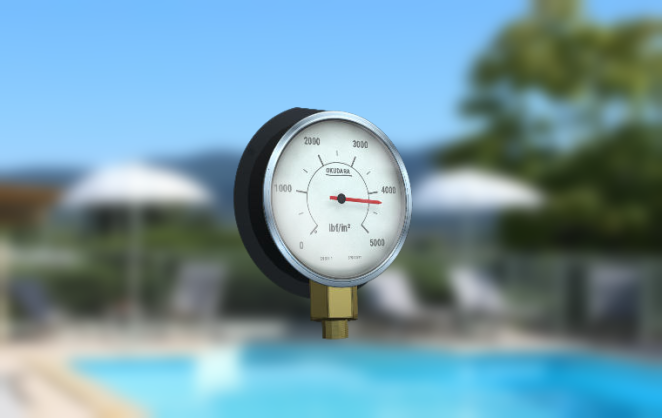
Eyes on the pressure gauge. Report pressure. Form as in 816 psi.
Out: 4250 psi
